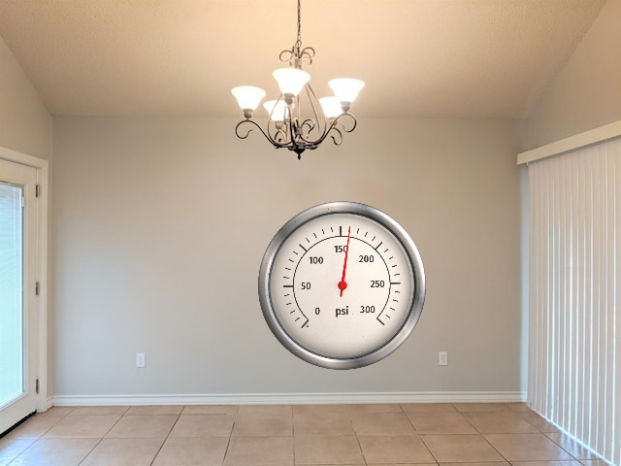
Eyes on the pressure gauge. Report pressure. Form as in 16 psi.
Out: 160 psi
